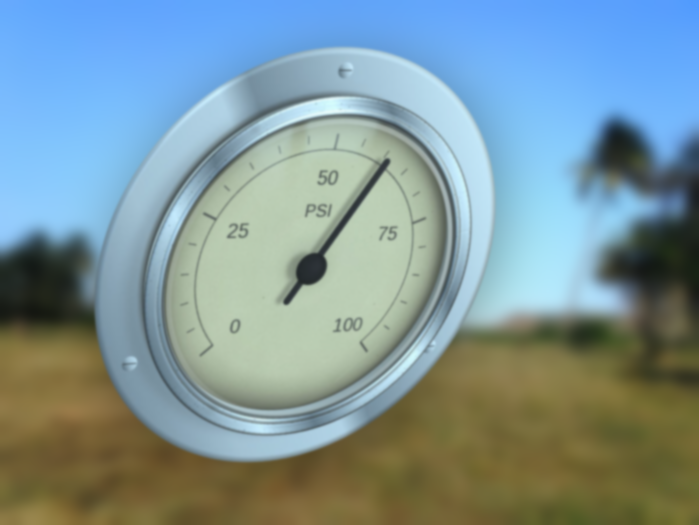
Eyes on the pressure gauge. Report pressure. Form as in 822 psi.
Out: 60 psi
